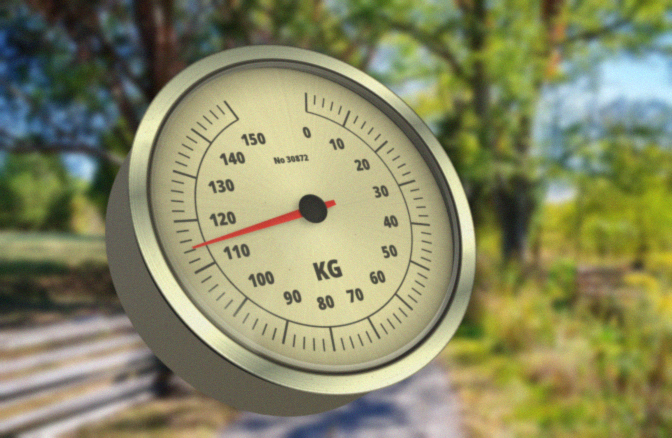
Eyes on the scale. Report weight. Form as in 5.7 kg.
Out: 114 kg
